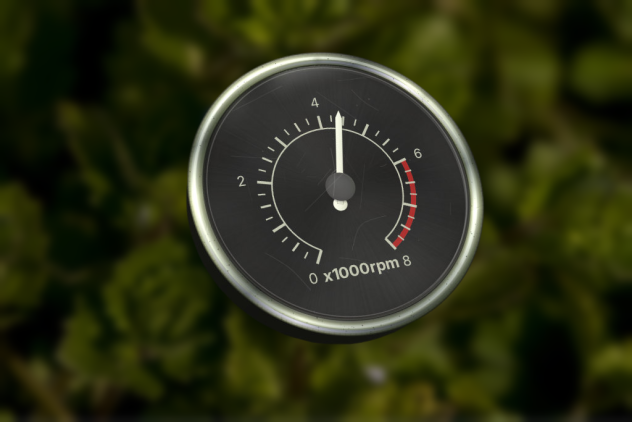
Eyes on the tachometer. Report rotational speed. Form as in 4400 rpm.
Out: 4375 rpm
